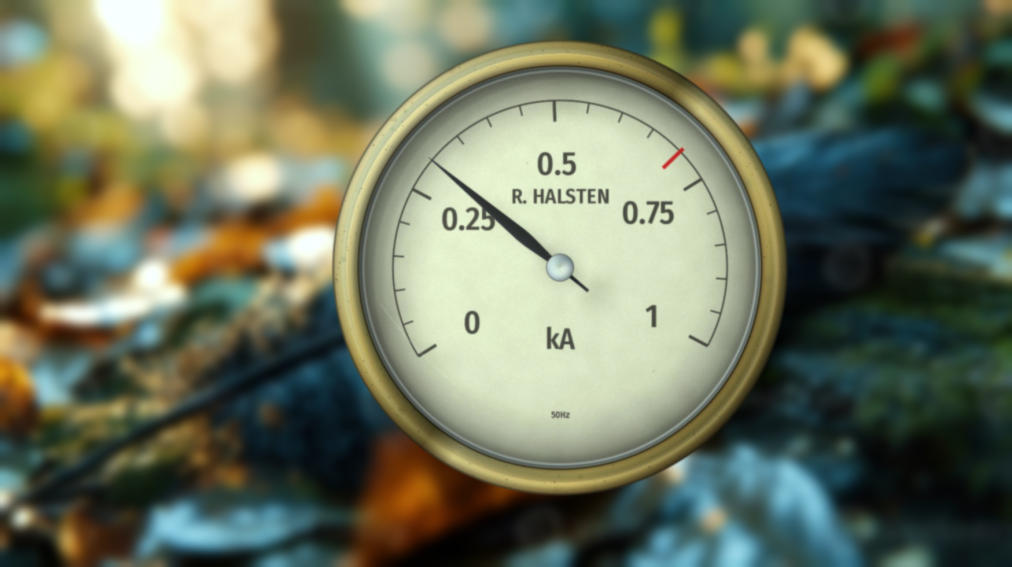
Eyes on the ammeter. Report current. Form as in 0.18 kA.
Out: 0.3 kA
